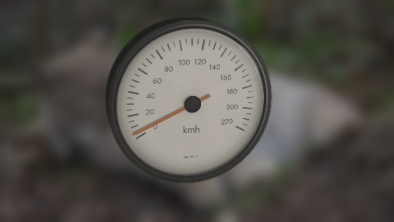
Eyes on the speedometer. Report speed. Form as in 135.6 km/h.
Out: 5 km/h
